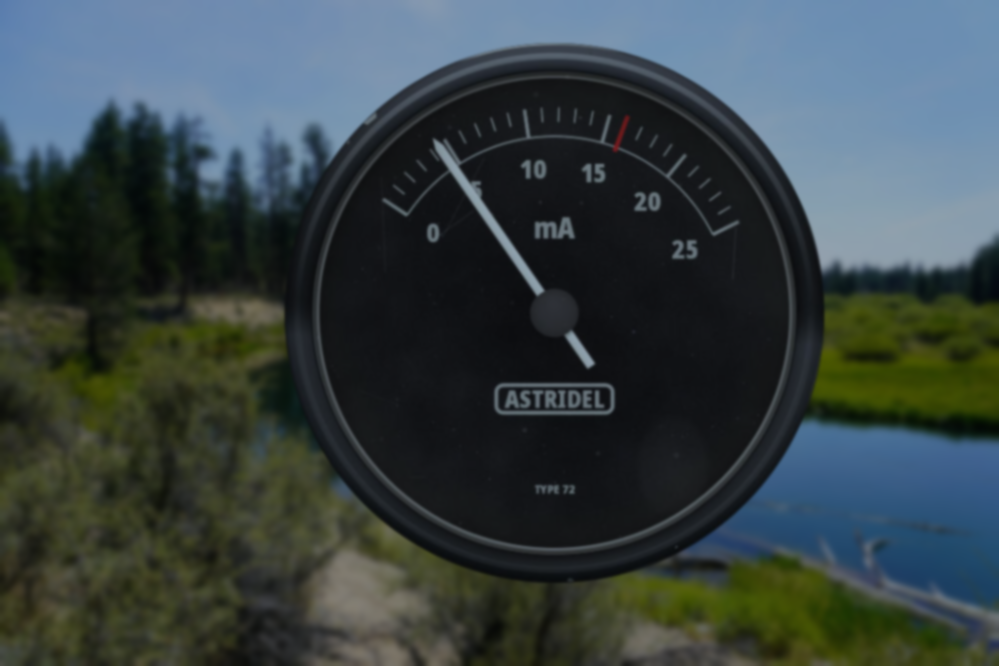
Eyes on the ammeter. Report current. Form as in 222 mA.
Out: 4.5 mA
